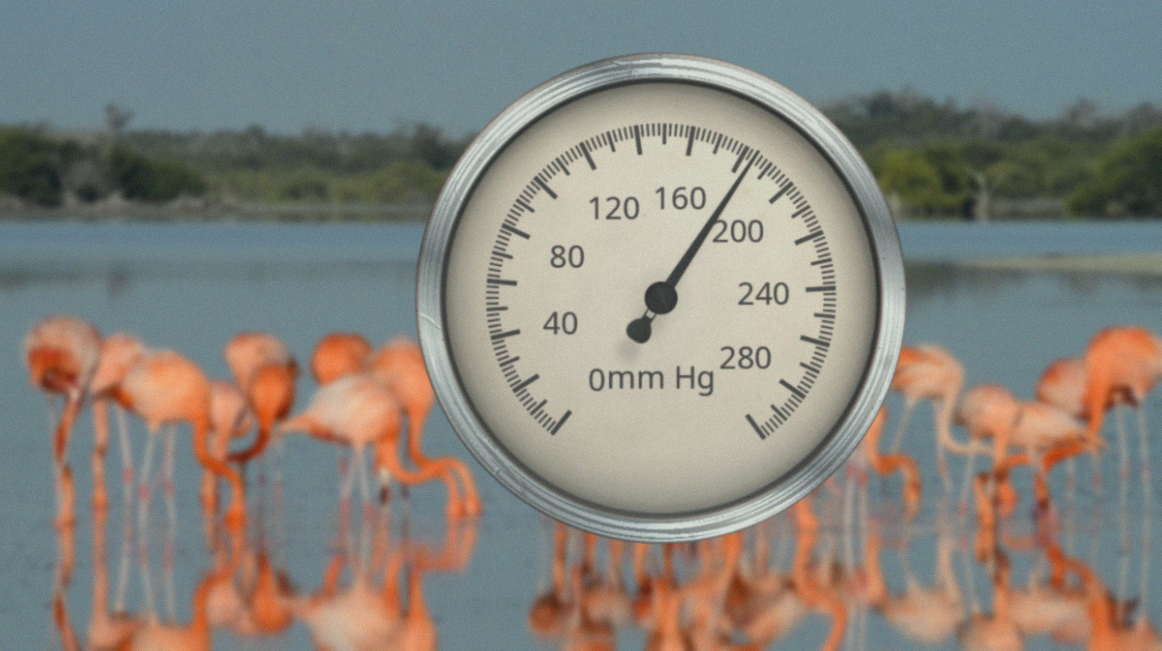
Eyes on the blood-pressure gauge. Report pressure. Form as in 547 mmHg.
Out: 184 mmHg
